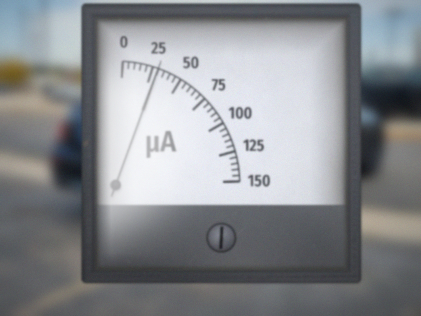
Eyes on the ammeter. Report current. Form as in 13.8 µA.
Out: 30 µA
